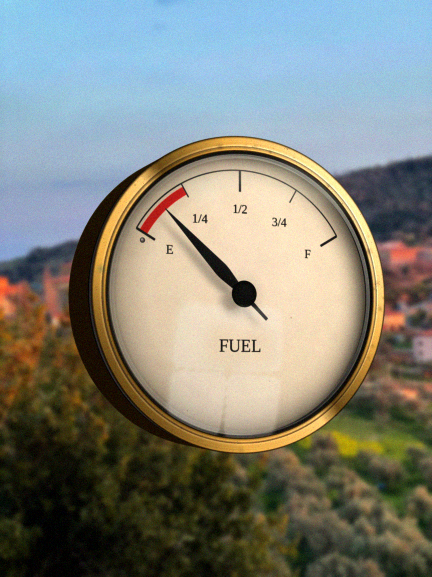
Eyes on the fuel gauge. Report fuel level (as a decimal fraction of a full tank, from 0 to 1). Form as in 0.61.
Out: 0.125
